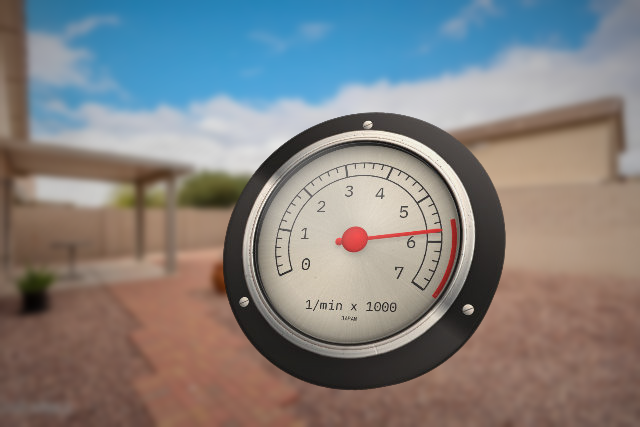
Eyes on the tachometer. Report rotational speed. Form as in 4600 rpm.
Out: 5800 rpm
